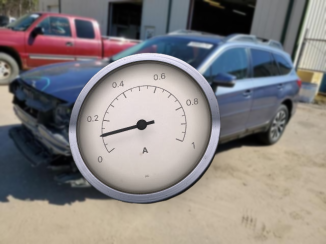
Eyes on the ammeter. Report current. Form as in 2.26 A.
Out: 0.1 A
